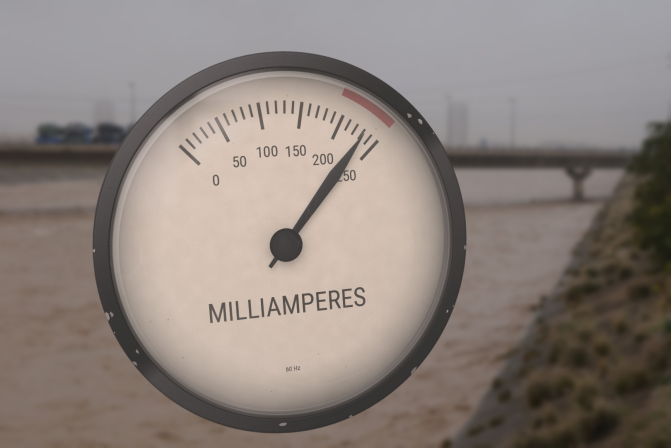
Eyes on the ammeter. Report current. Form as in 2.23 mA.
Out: 230 mA
